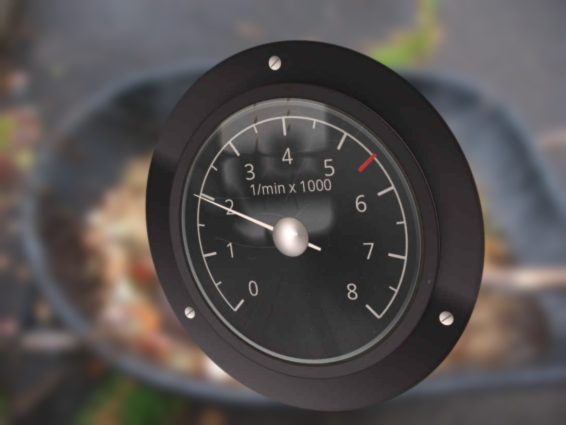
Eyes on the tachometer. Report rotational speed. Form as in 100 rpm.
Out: 2000 rpm
